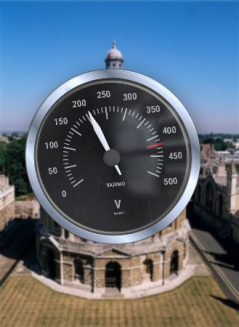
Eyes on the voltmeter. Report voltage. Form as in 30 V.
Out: 210 V
